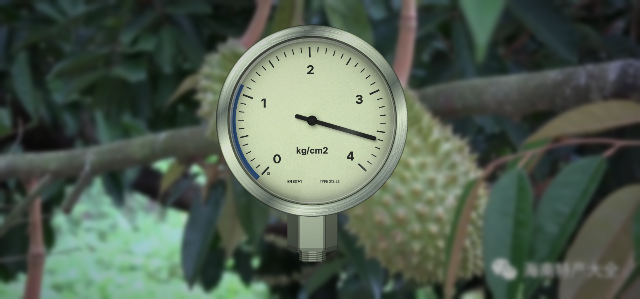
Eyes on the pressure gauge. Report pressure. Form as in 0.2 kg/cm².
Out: 3.6 kg/cm²
